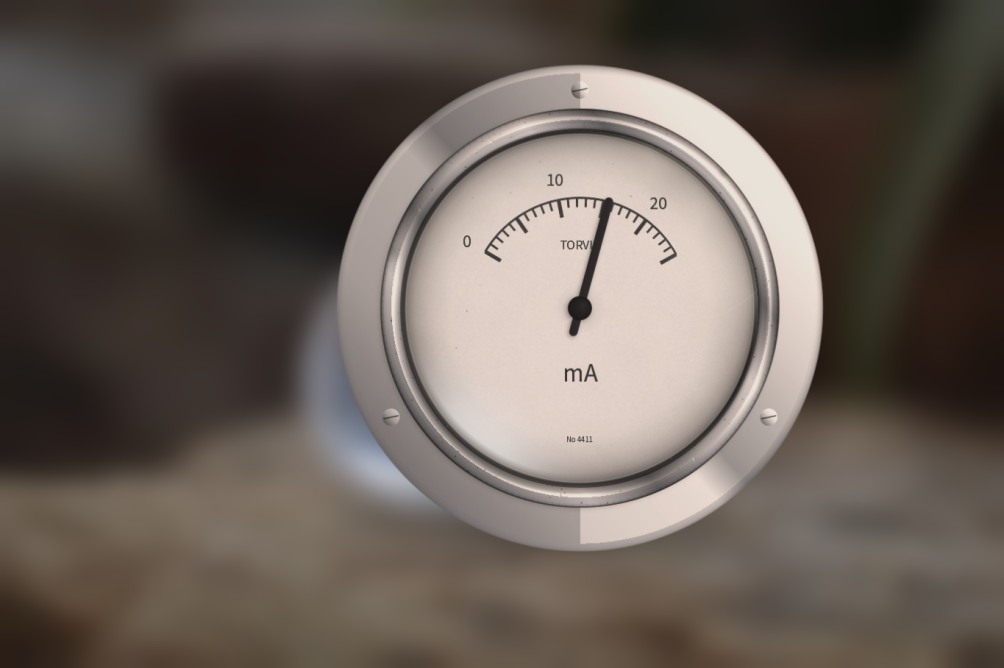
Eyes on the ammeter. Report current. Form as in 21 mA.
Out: 15.5 mA
